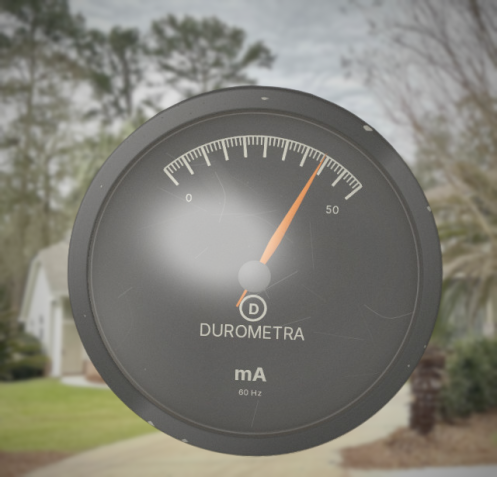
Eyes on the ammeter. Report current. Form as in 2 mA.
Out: 39 mA
